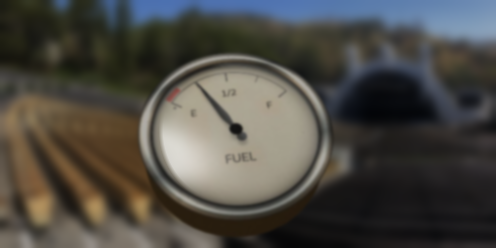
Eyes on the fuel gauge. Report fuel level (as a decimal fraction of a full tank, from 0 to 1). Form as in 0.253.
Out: 0.25
